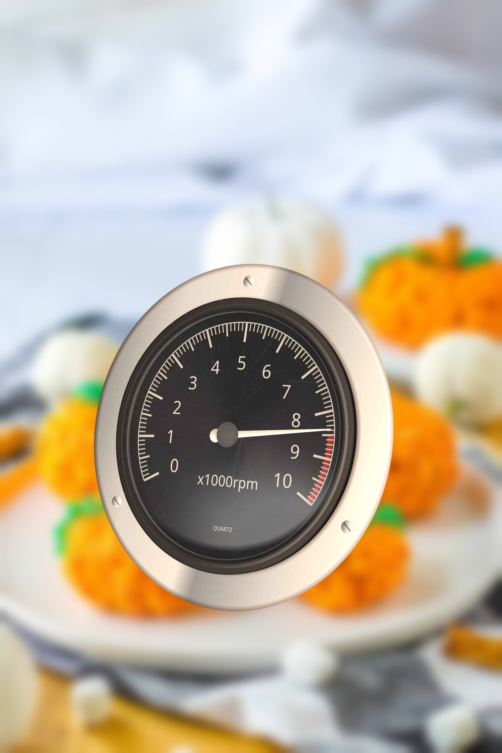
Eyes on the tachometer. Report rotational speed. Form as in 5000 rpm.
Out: 8400 rpm
